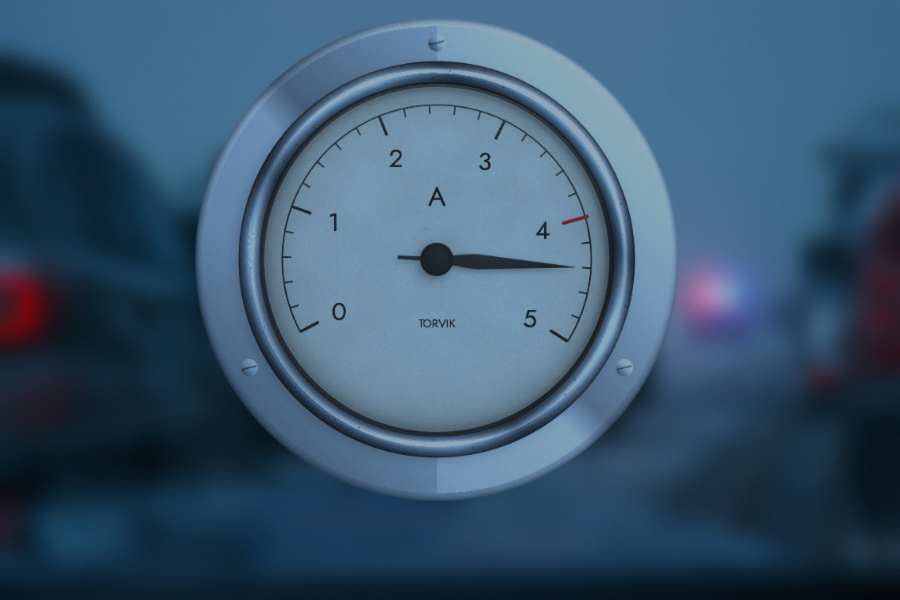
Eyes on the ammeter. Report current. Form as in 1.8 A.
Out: 4.4 A
